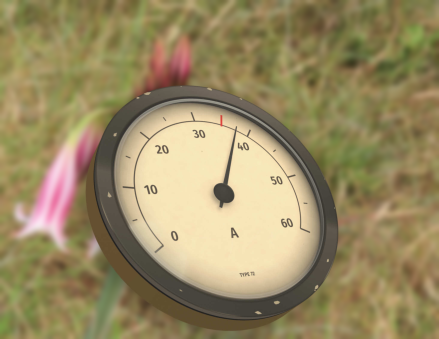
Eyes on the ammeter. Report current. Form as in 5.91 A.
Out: 37.5 A
